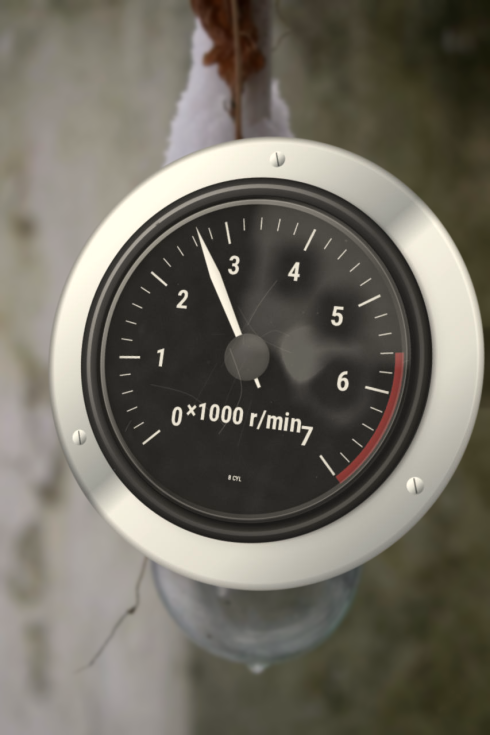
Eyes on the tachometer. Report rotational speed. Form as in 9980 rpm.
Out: 2700 rpm
